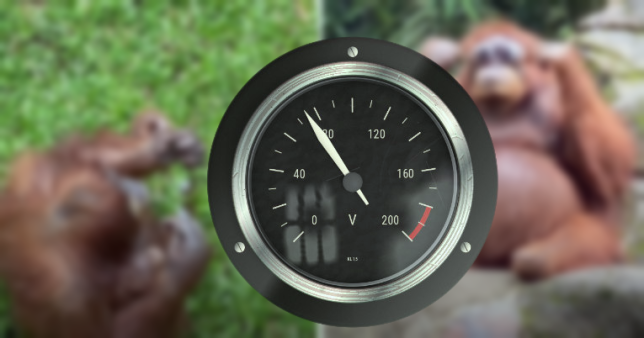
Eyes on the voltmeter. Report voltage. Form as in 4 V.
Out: 75 V
